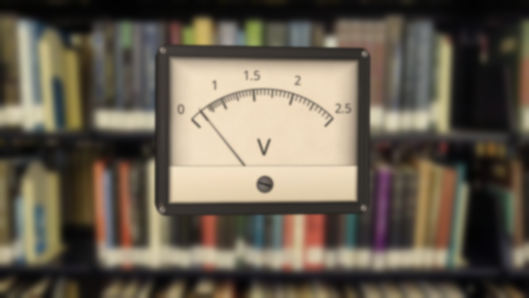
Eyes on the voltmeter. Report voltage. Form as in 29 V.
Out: 0.5 V
